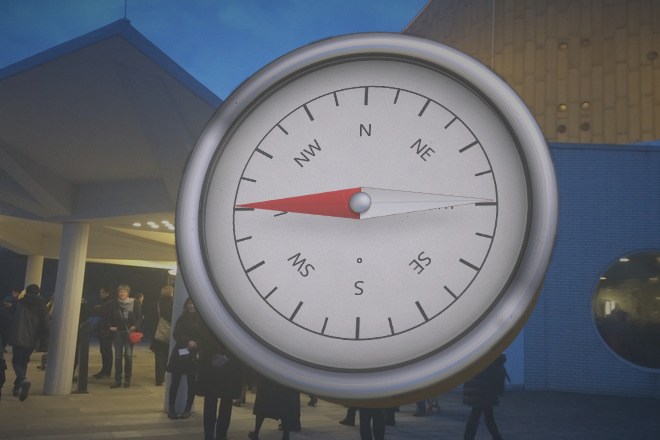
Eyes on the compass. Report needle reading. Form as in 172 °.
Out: 270 °
